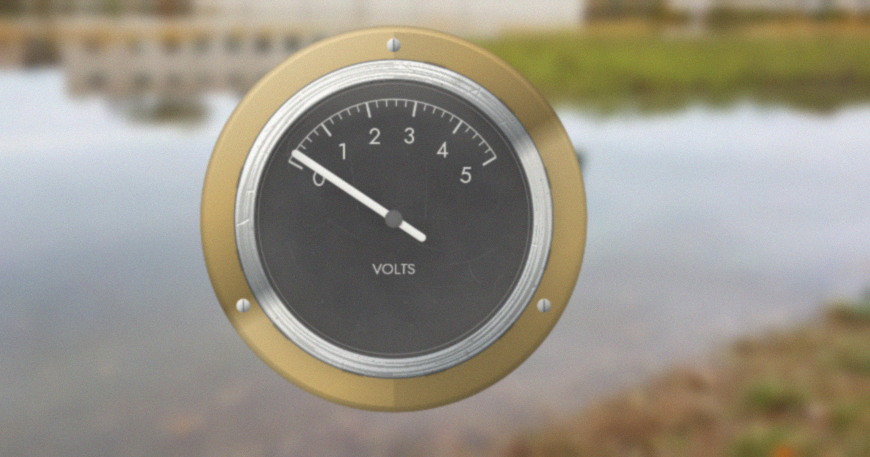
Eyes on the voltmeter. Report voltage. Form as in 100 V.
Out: 0.2 V
